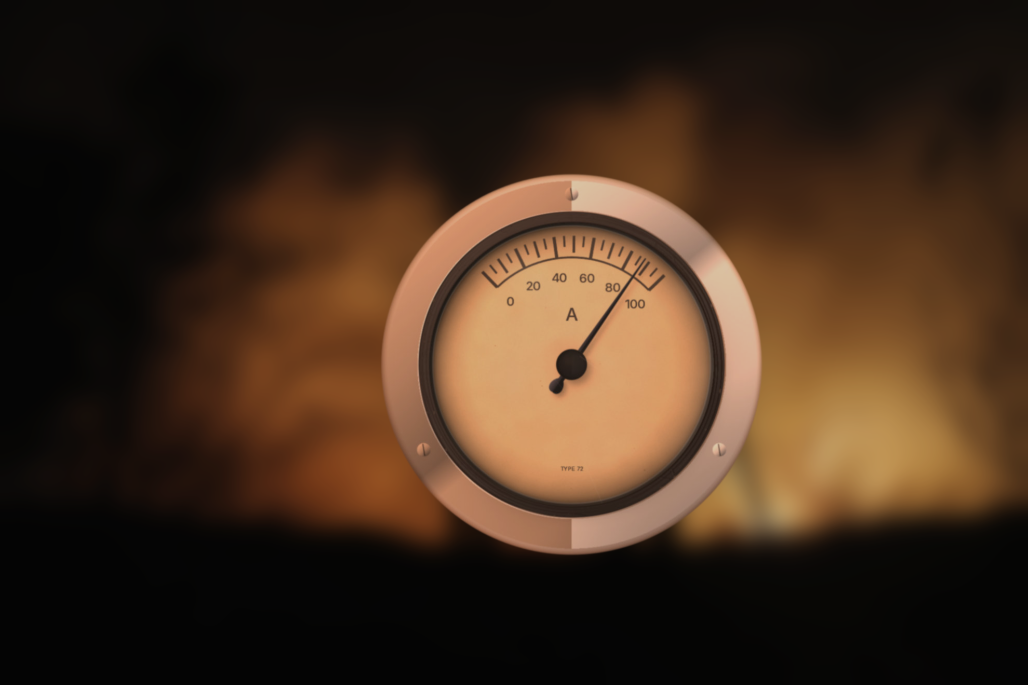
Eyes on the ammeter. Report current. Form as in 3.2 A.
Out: 87.5 A
